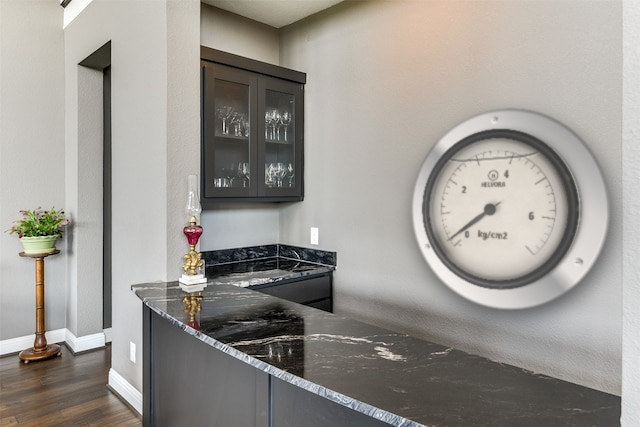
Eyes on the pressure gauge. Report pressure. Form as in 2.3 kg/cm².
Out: 0.2 kg/cm²
